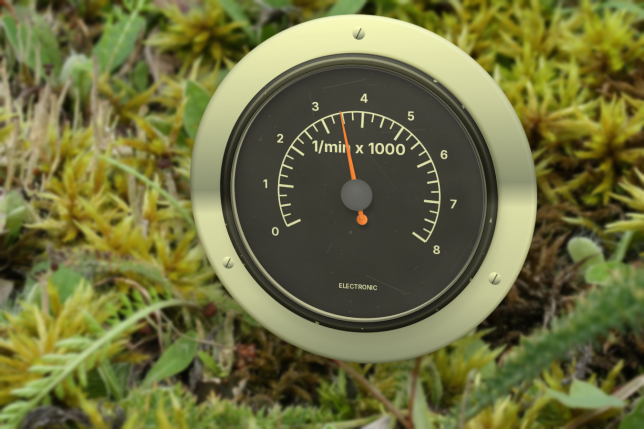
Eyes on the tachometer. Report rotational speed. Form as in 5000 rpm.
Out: 3500 rpm
